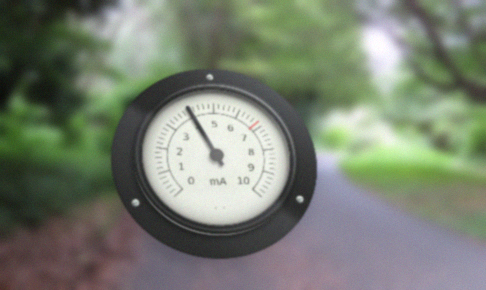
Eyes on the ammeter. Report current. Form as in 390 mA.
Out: 4 mA
